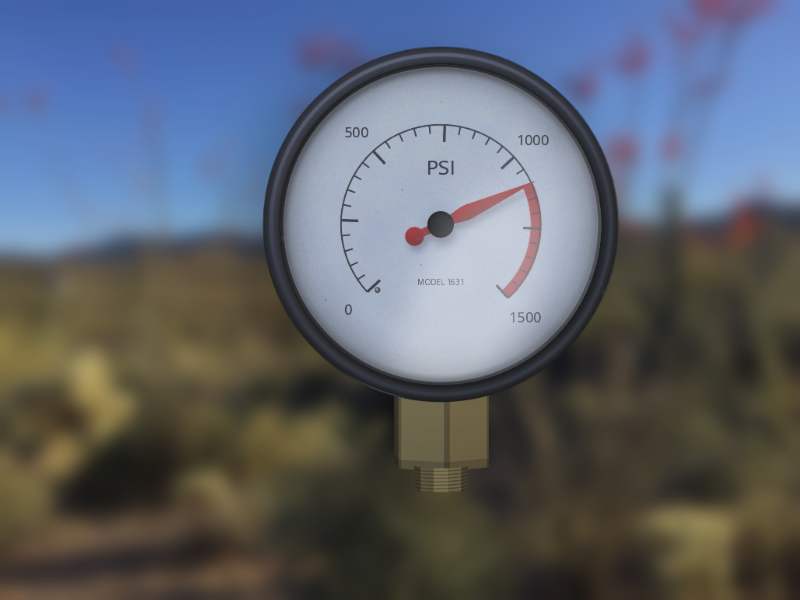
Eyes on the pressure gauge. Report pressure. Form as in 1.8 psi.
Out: 1100 psi
